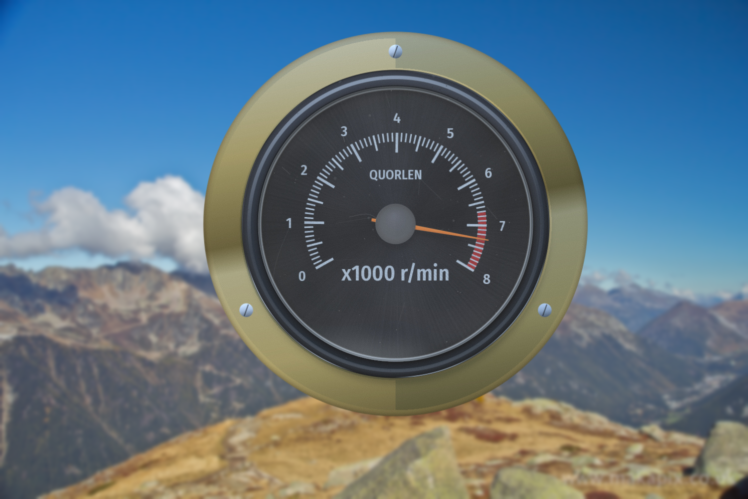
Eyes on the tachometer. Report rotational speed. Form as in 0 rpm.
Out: 7300 rpm
